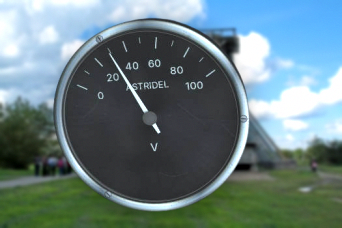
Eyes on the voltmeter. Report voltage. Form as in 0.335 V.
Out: 30 V
